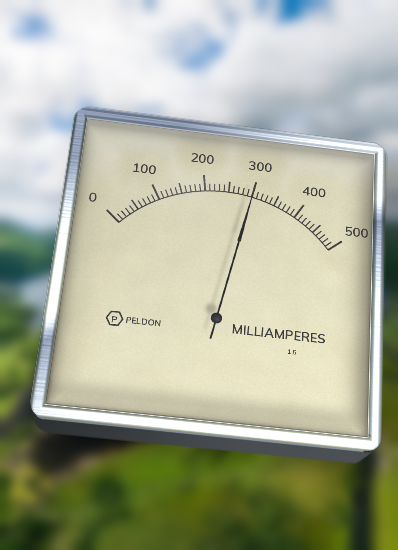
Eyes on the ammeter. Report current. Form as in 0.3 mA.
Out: 300 mA
